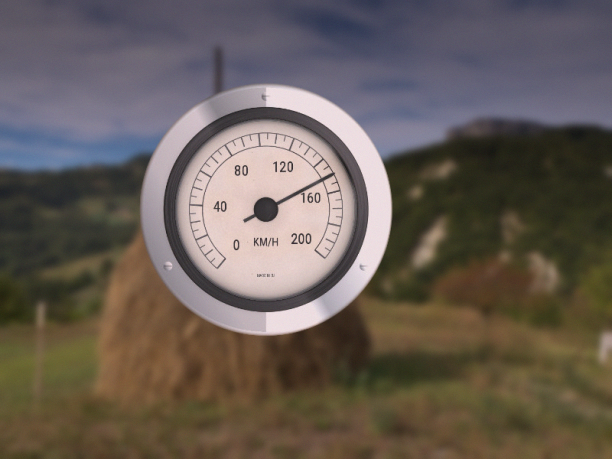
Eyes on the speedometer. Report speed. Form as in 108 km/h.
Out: 150 km/h
